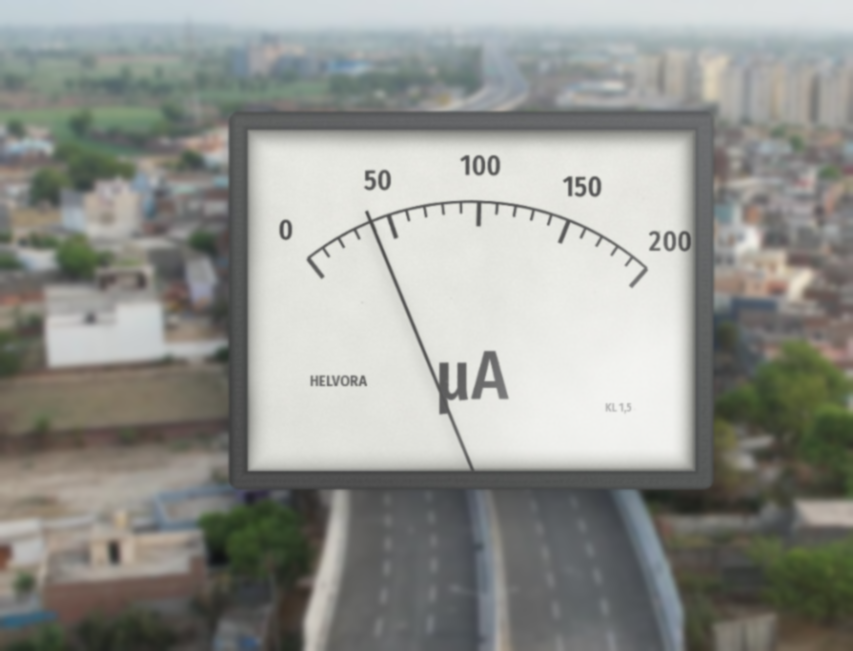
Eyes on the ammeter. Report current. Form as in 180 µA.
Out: 40 µA
